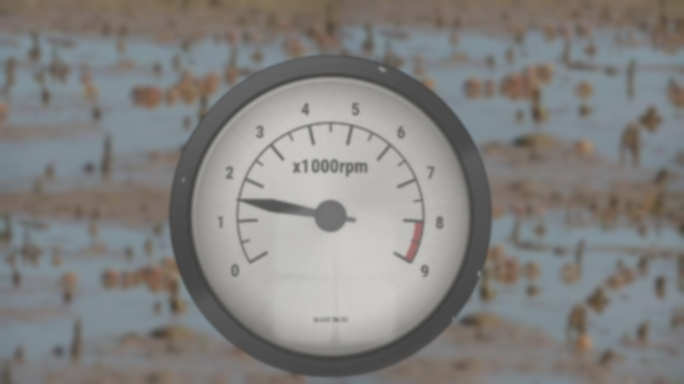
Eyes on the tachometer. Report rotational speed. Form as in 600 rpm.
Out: 1500 rpm
